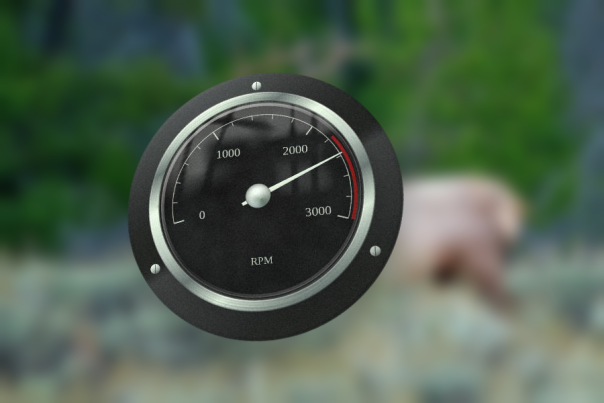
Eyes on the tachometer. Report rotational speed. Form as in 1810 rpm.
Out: 2400 rpm
